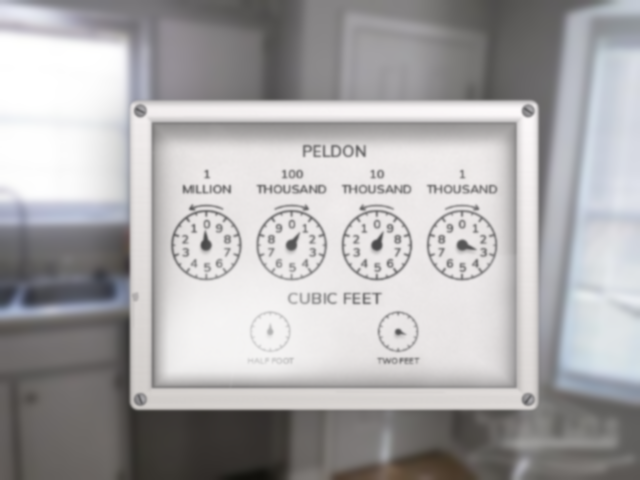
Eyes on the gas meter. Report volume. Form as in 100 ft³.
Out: 9300 ft³
